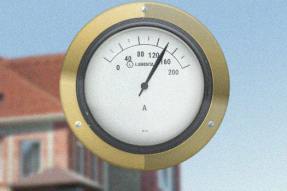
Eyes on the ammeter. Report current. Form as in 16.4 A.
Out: 140 A
